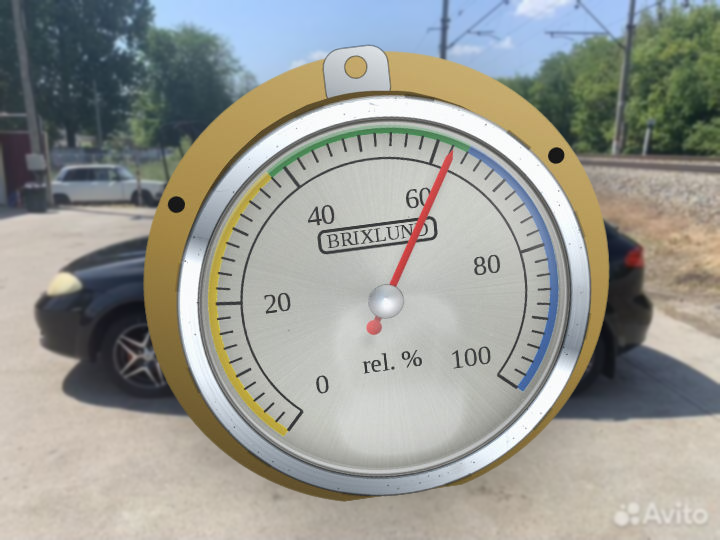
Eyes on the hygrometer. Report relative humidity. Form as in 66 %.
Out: 62 %
